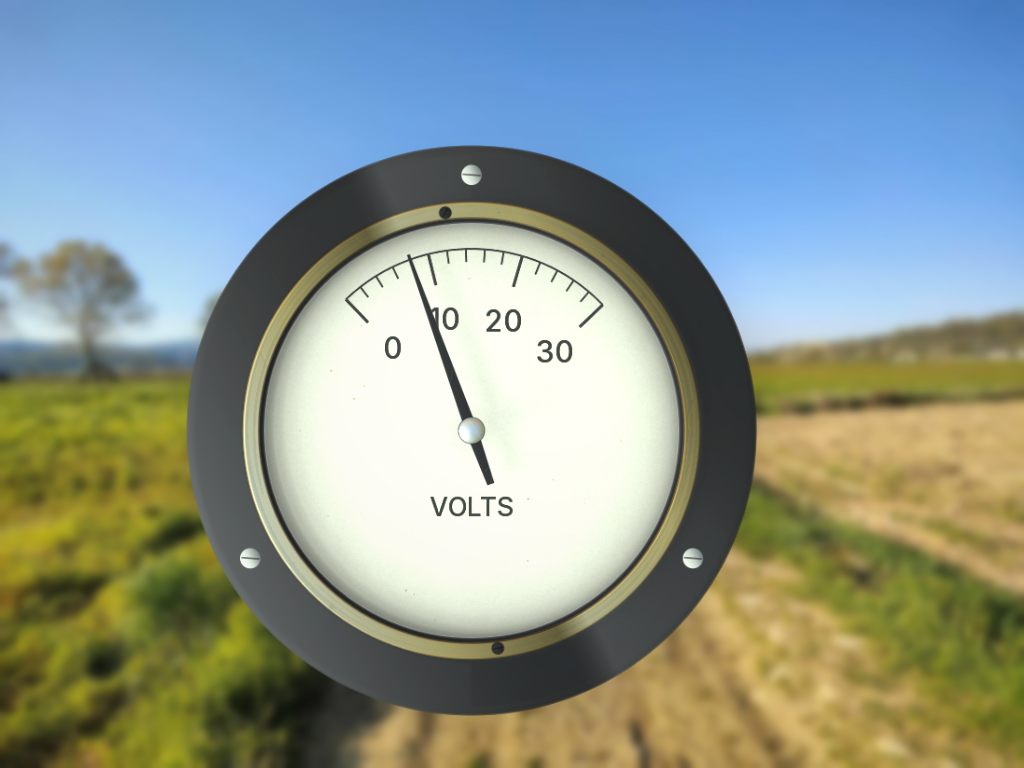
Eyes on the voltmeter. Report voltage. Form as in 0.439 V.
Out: 8 V
